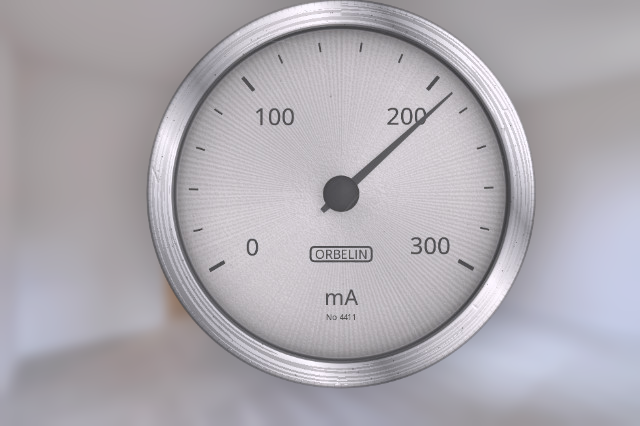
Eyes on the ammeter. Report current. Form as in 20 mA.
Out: 210 mA
